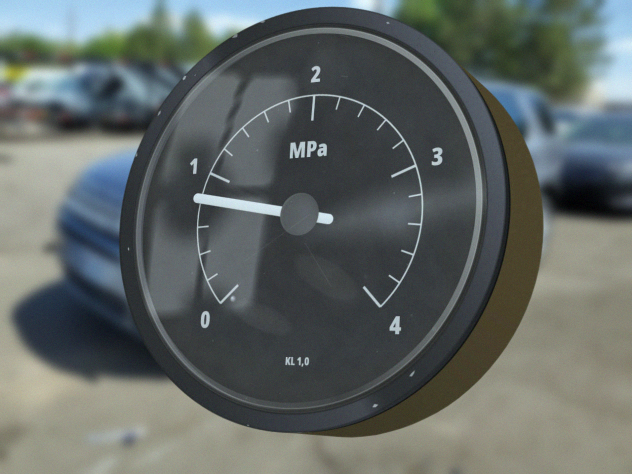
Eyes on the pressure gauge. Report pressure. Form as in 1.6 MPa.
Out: 0.8 MPa
